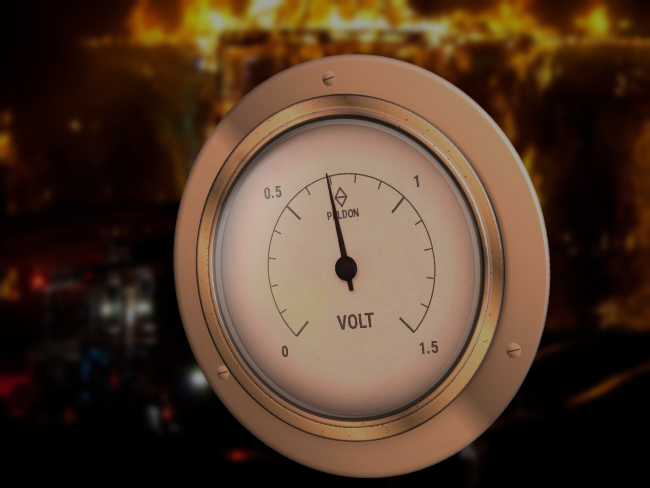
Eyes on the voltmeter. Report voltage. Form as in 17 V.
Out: 0.7 V
